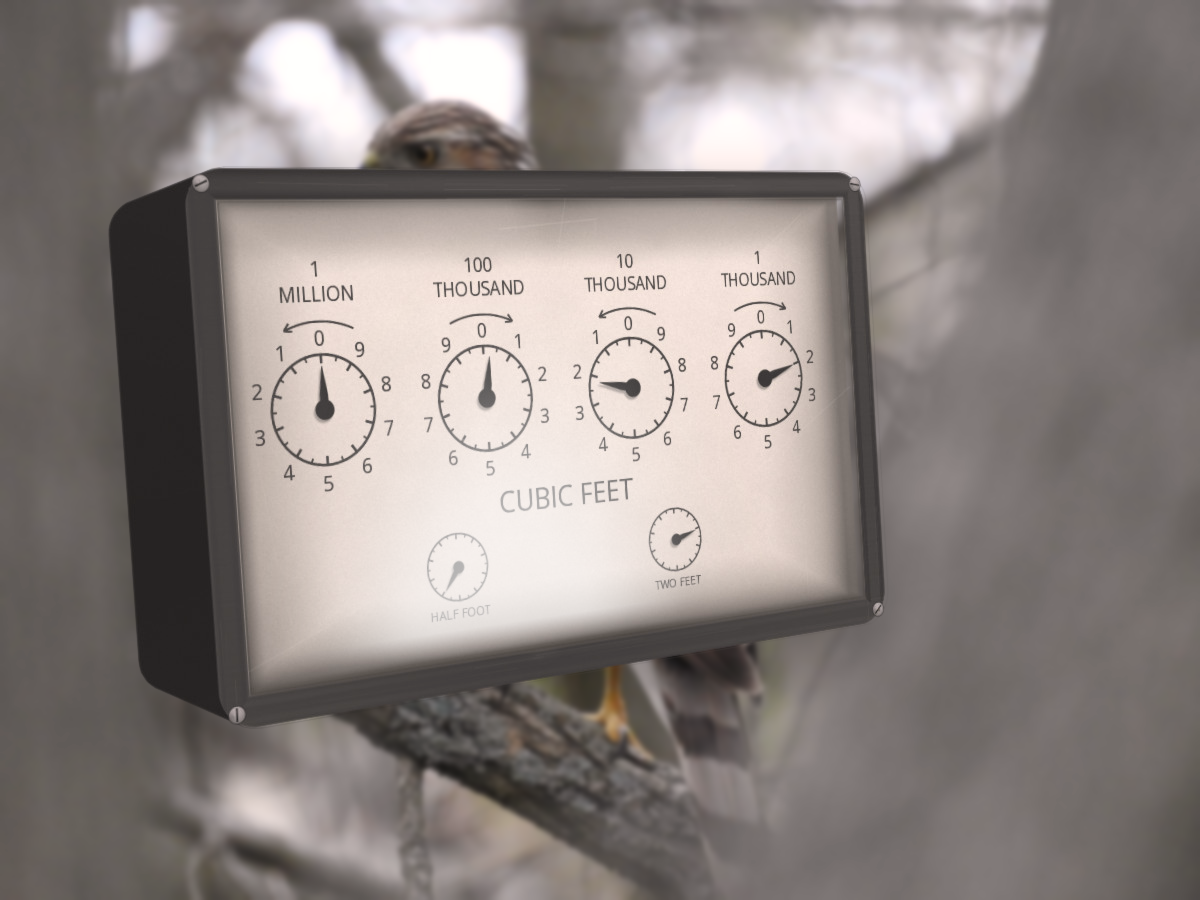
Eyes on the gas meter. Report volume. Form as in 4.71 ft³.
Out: 2200 ft³
